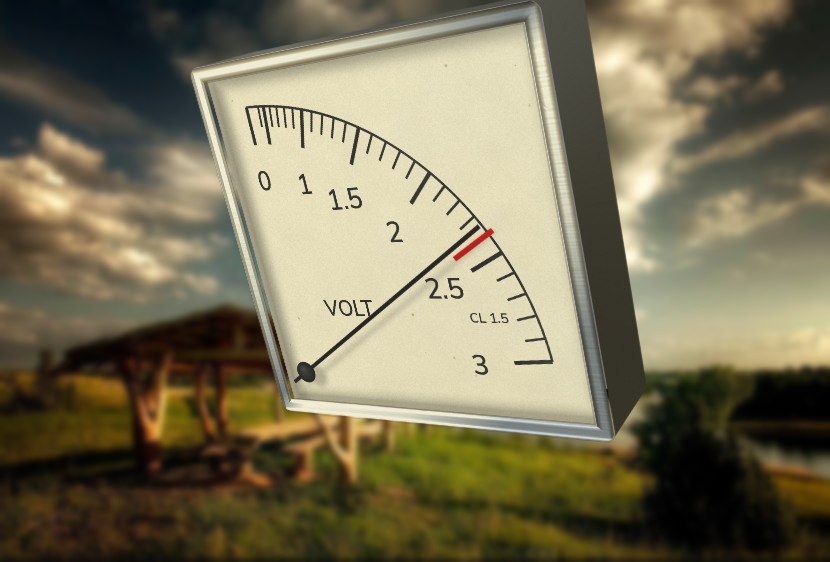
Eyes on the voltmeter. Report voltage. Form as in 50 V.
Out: 2.35 V
